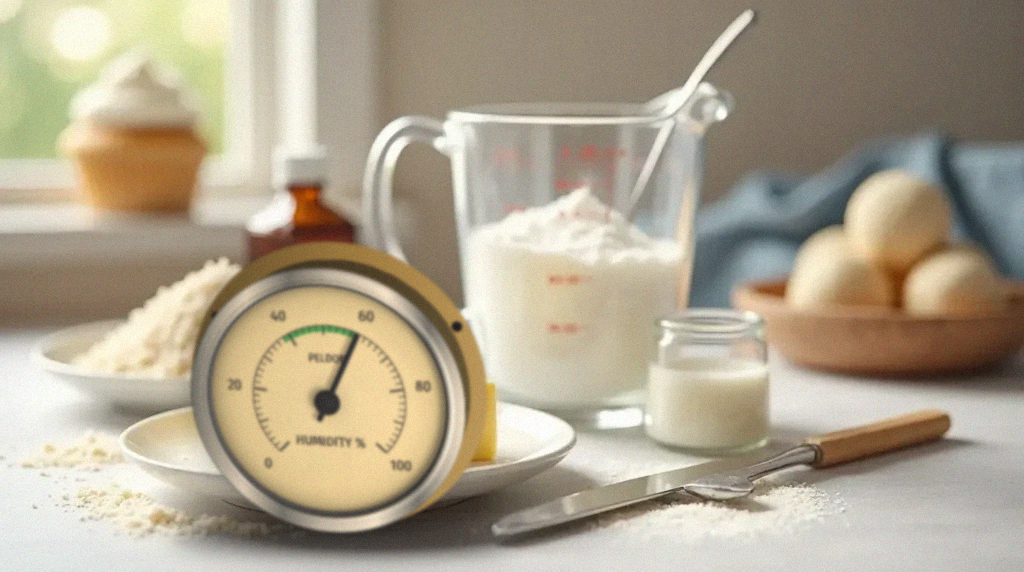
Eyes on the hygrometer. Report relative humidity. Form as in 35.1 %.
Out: 60 %
